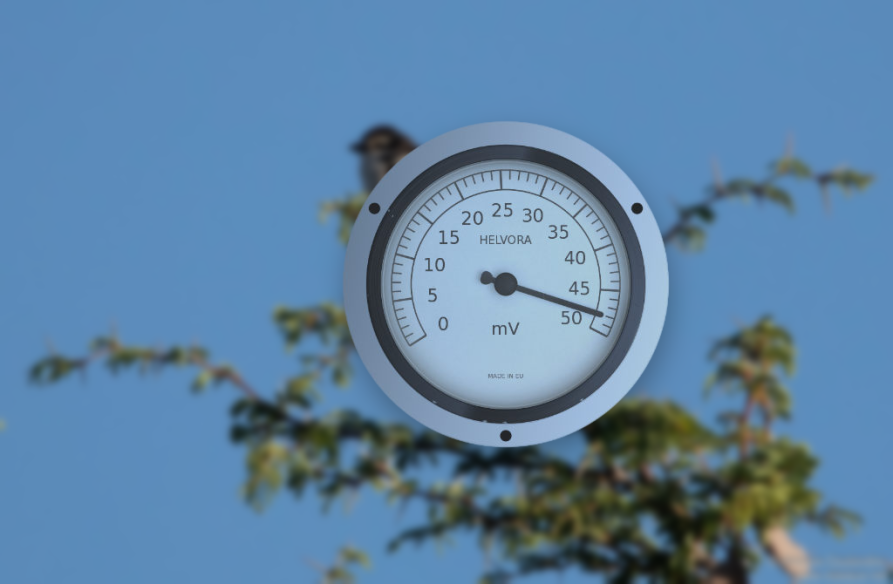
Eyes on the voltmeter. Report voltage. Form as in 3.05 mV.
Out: 48 mV
